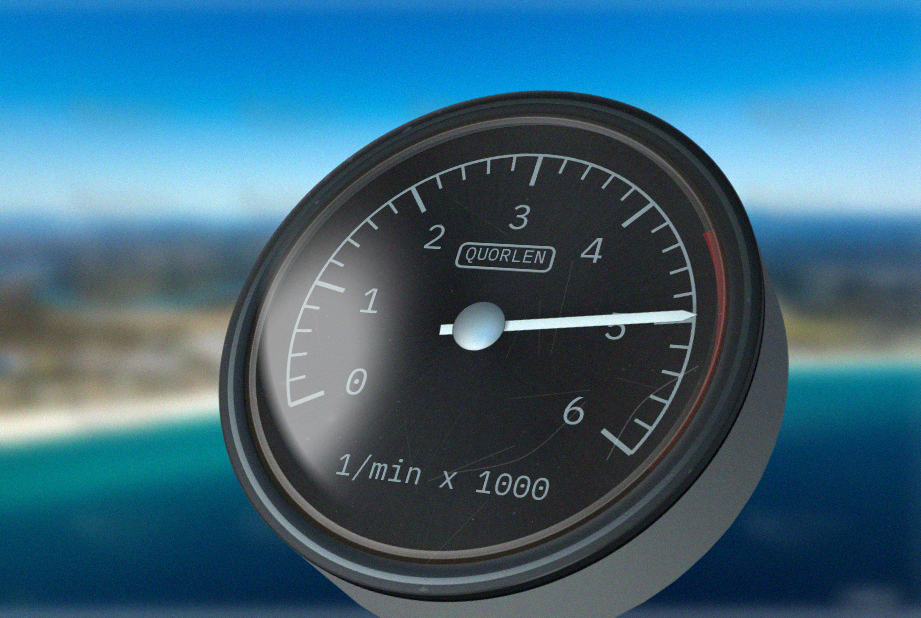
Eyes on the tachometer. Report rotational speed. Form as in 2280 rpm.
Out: 5000 rpm
